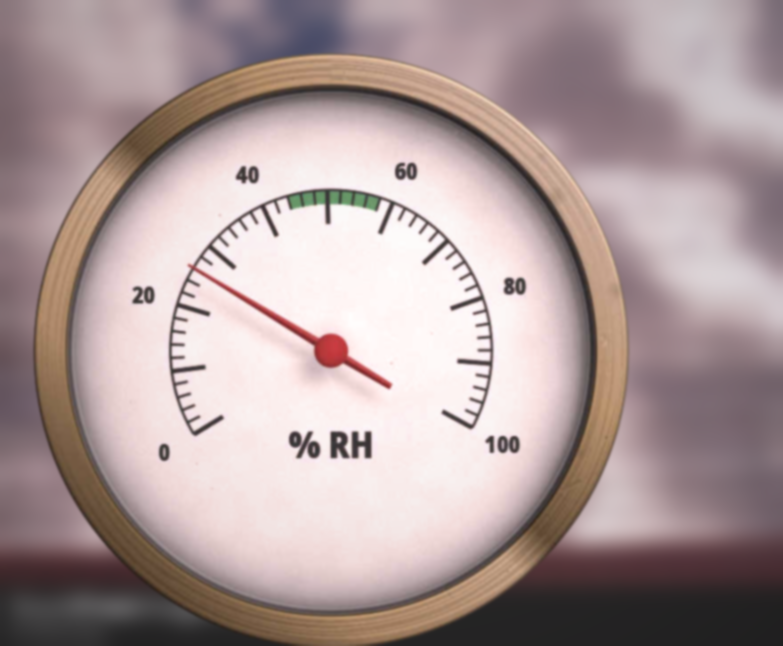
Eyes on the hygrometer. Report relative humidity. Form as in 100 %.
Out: 26 %
